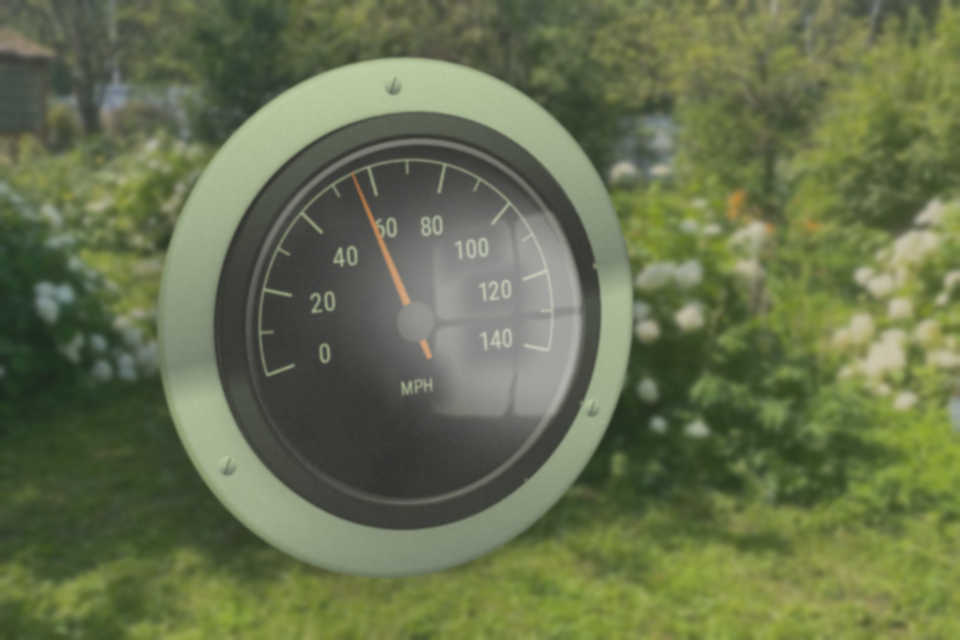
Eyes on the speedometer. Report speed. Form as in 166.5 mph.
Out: 55 mph
